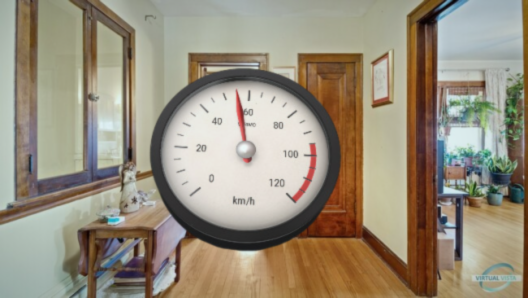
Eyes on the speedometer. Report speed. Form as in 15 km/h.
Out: 55 km/h
